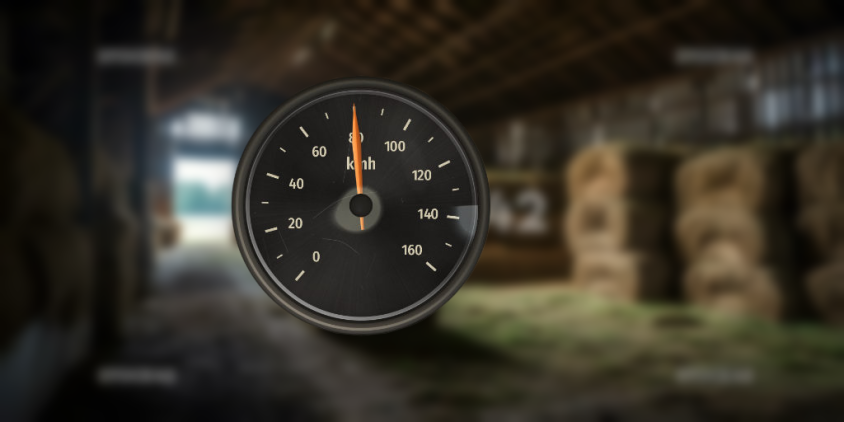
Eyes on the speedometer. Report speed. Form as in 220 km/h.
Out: 80 km/h
